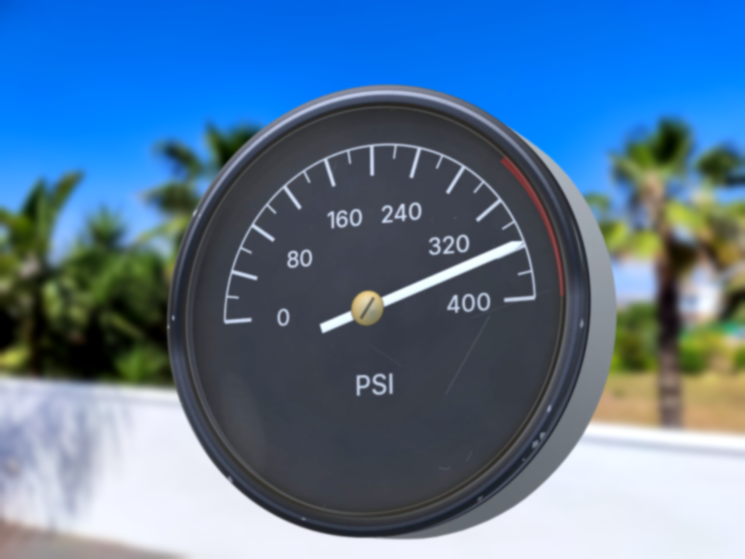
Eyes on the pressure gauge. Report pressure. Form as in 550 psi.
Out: 360 psi
